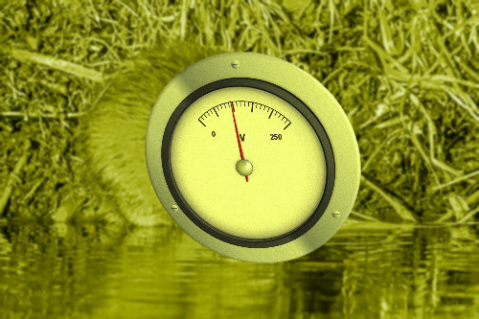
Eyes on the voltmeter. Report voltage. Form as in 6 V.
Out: 100 V
